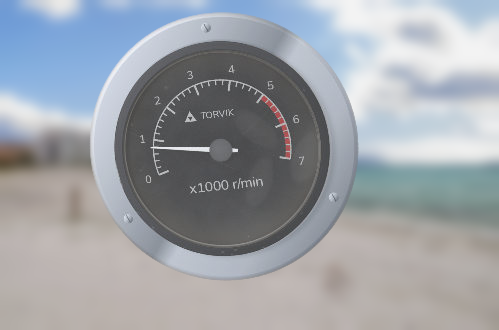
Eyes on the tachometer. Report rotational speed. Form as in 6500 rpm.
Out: 800 rpm
